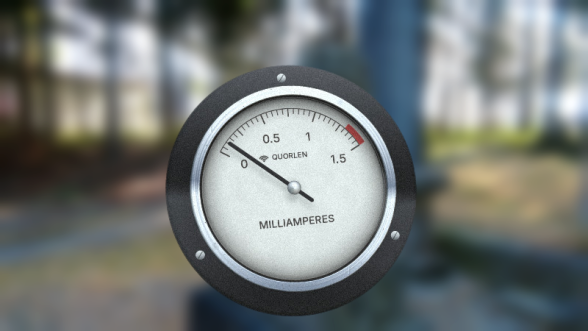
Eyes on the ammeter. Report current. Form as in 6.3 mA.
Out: 0.1 mA
